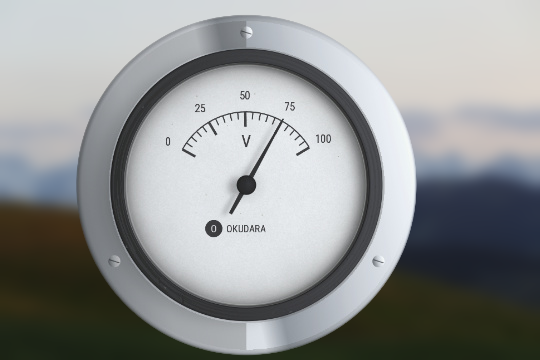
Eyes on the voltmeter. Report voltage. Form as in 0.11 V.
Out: 75 V
